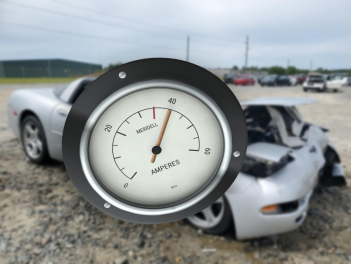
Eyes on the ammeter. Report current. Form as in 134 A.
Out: 40 A
